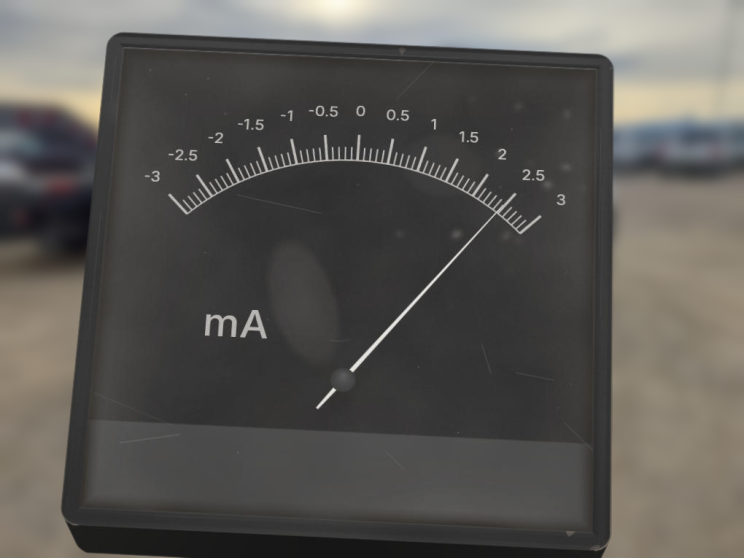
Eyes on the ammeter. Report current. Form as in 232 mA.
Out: 2.5 mA
